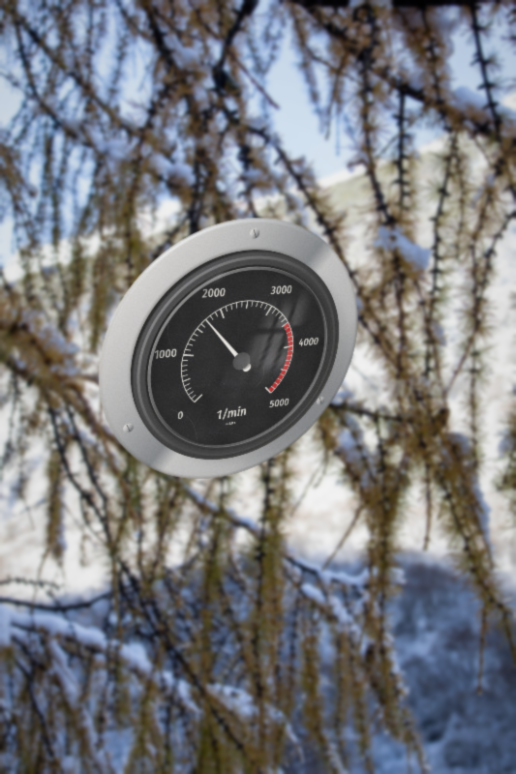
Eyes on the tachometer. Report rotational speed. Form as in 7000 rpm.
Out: 1700 rpm
